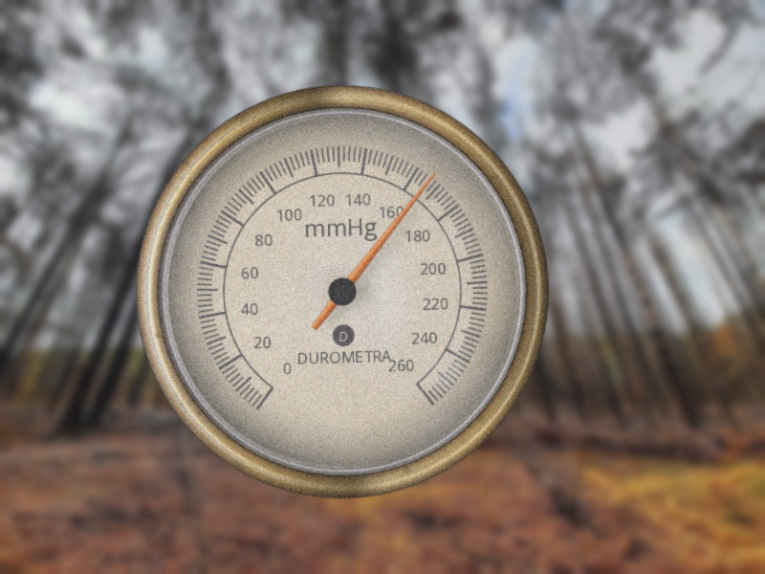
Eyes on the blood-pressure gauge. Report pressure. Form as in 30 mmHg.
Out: 166 mmHg
